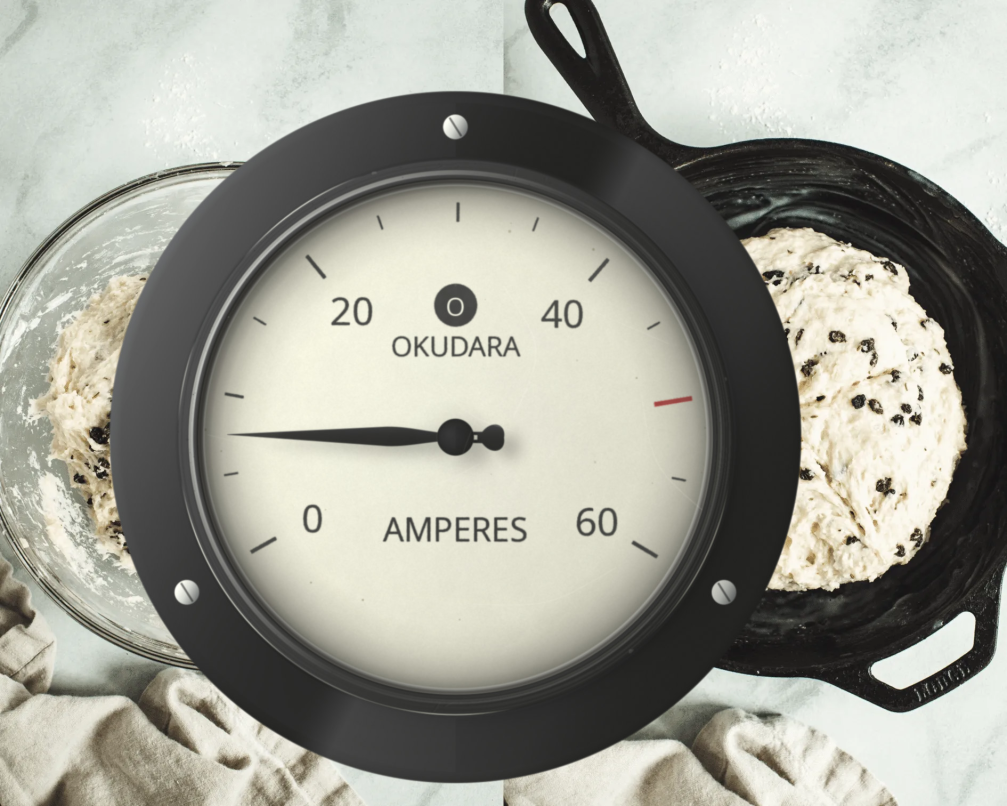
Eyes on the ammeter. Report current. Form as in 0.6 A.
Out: 7.5 A
